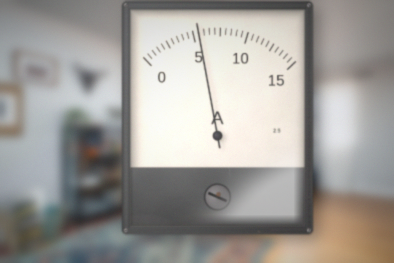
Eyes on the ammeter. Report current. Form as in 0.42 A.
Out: 5.5 A
